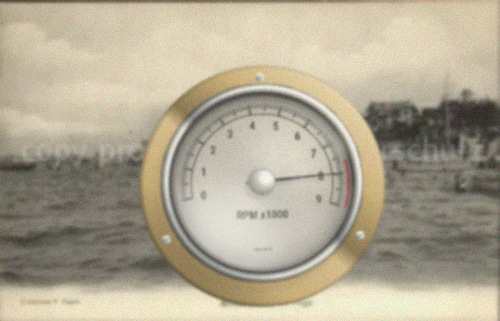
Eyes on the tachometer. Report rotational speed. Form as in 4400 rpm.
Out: 8000 rpm
